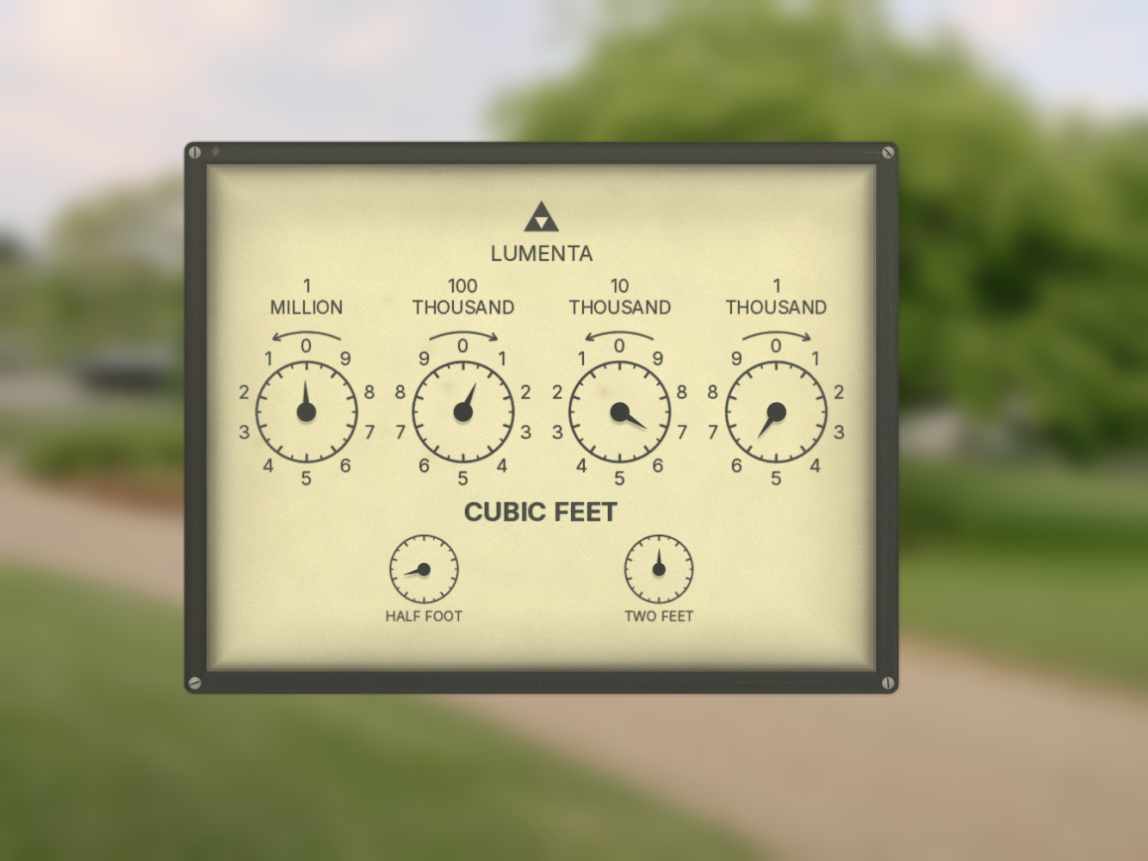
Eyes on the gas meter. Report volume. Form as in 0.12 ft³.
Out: 6600 ft³
